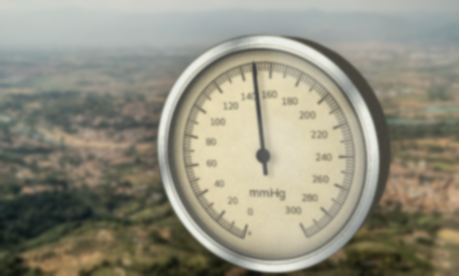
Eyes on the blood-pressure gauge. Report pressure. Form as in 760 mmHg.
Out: 150 mmHg
